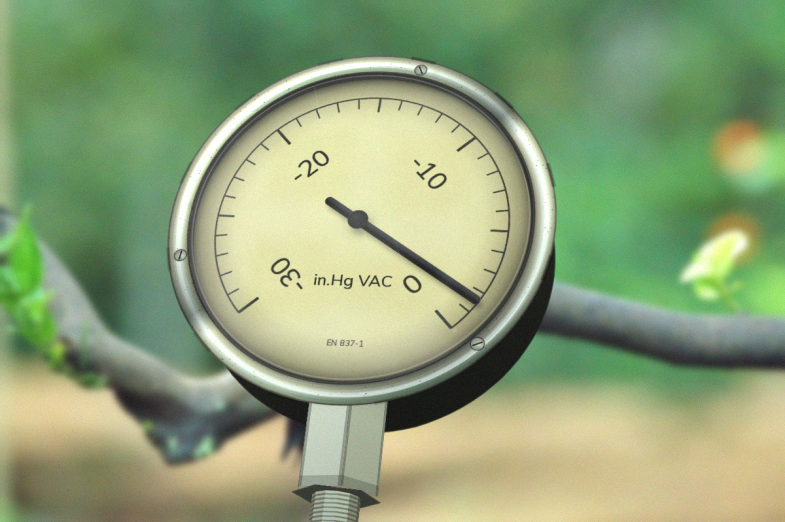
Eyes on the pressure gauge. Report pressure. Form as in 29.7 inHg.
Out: -1.5 inHg
